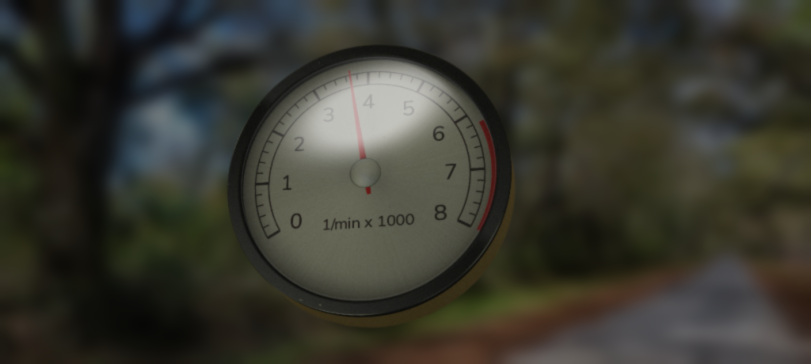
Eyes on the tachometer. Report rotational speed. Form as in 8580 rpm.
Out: 3700 rpm
